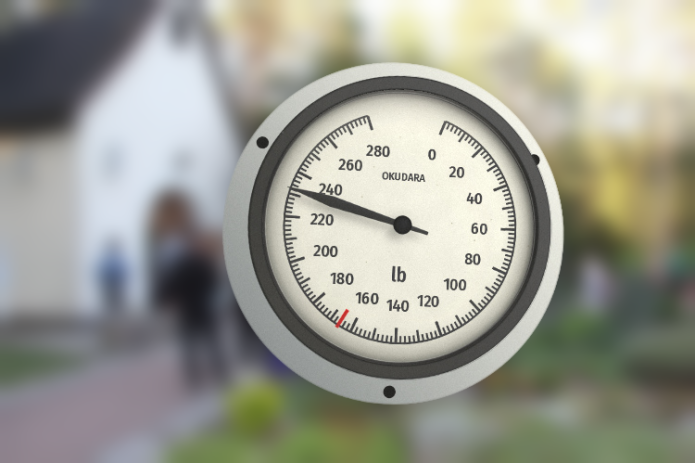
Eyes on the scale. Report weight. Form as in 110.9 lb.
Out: 232 lb
